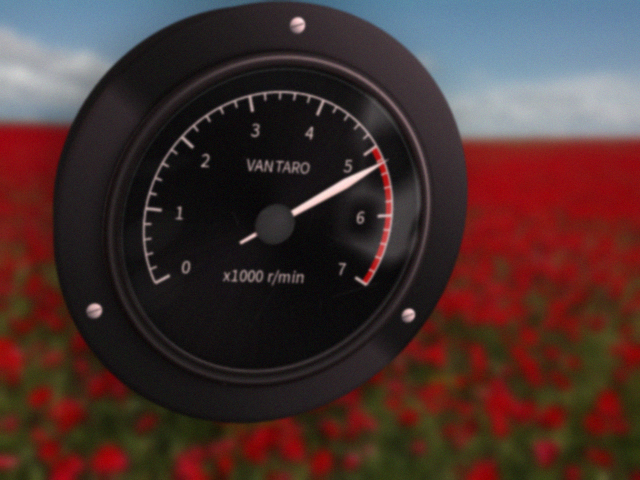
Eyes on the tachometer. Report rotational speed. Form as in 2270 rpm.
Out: 5200 rpm
